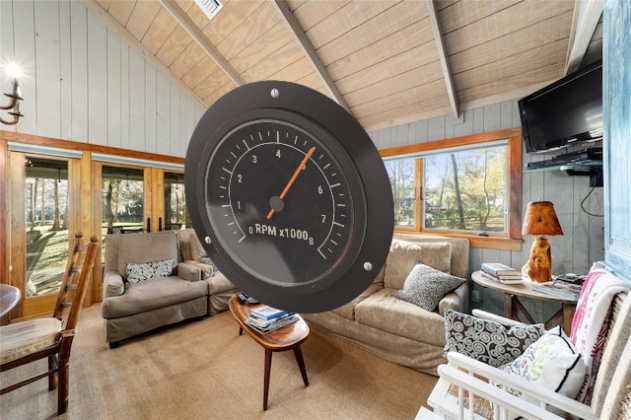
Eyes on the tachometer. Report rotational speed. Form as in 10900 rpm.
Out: 5000 rpm
